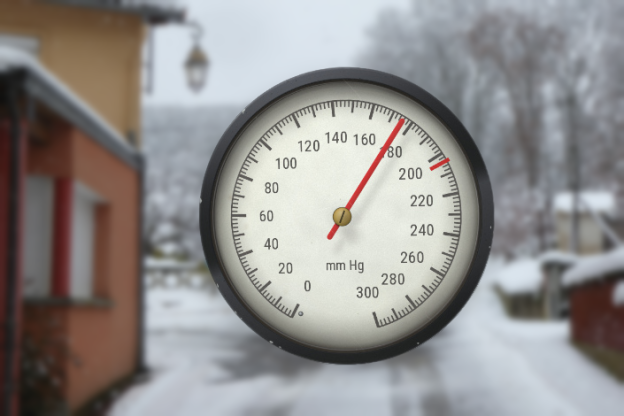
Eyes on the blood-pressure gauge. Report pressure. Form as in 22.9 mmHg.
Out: 176 mmHg
